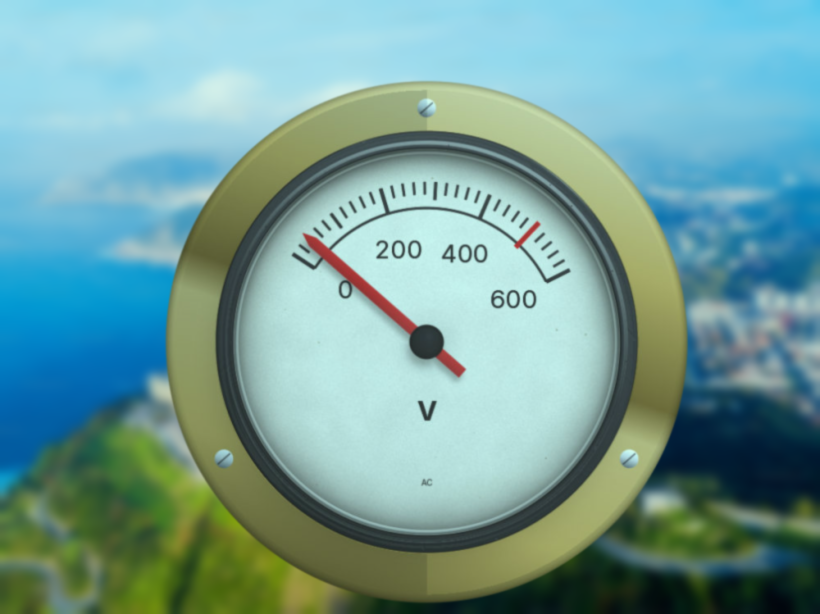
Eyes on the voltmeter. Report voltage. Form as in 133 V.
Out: 40 V
